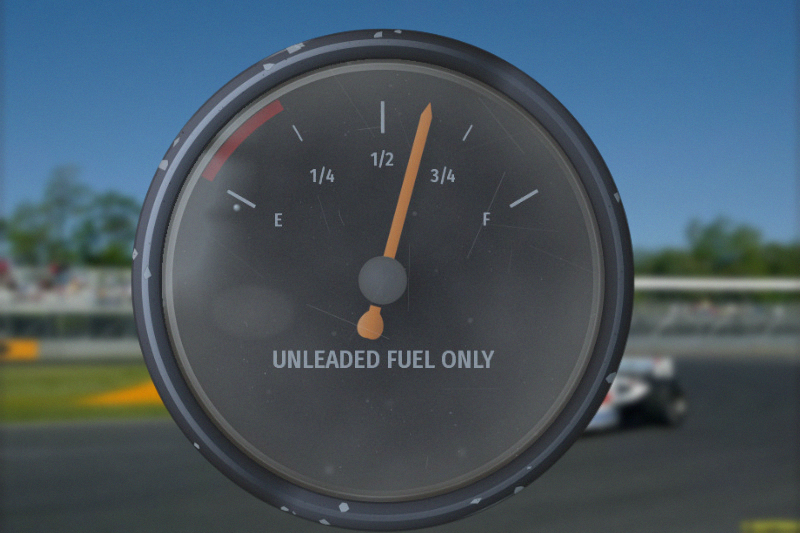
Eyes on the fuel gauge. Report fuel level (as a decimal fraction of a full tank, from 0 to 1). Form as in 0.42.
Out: 0.625
